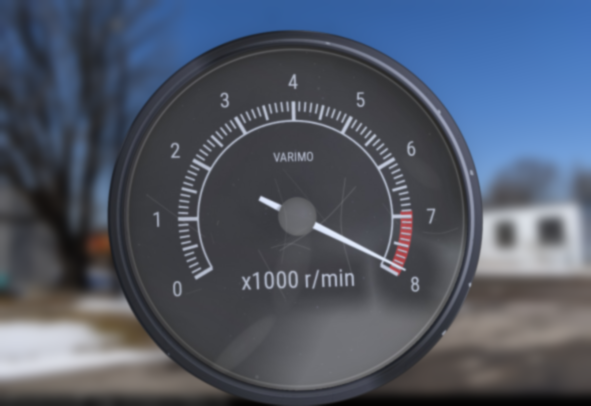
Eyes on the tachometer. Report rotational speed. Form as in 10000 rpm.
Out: 7900 rpm
